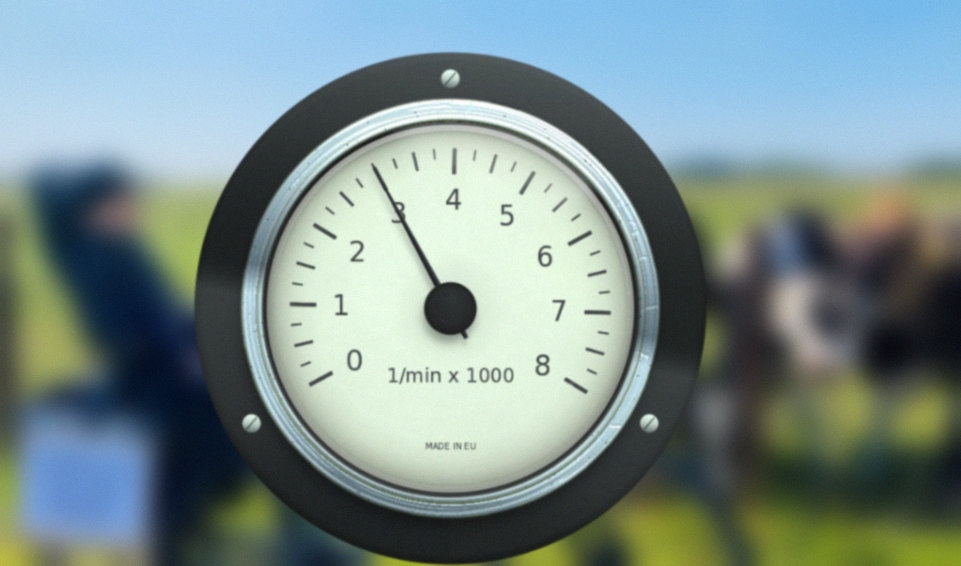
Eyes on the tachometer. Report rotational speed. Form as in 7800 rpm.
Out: 3000 rpm
